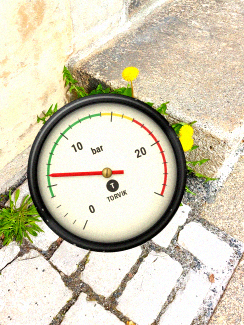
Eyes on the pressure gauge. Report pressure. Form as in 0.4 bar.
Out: 6 bar
